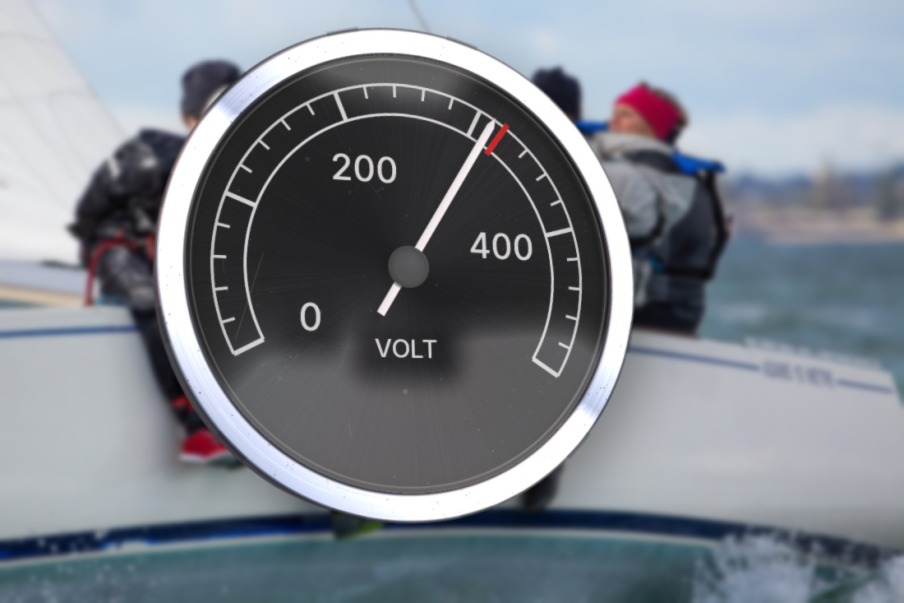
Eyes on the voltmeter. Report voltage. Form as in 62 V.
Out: 310 V
